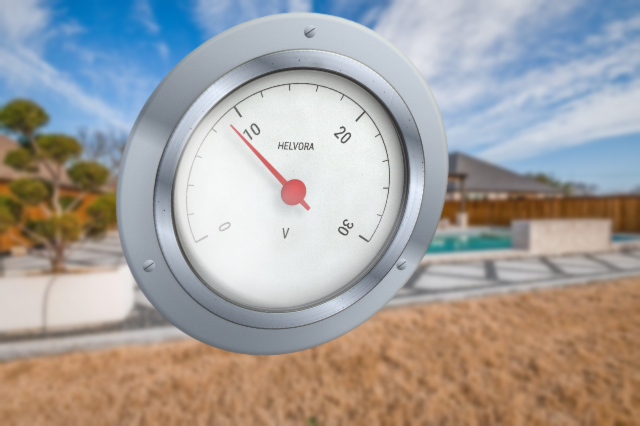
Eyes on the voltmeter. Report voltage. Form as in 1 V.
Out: 9 V
